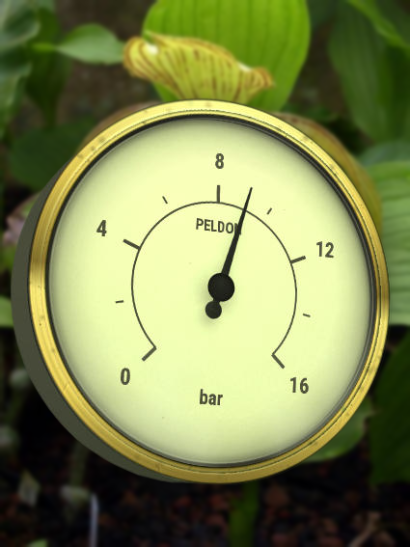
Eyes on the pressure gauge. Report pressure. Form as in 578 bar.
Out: 9 bar
